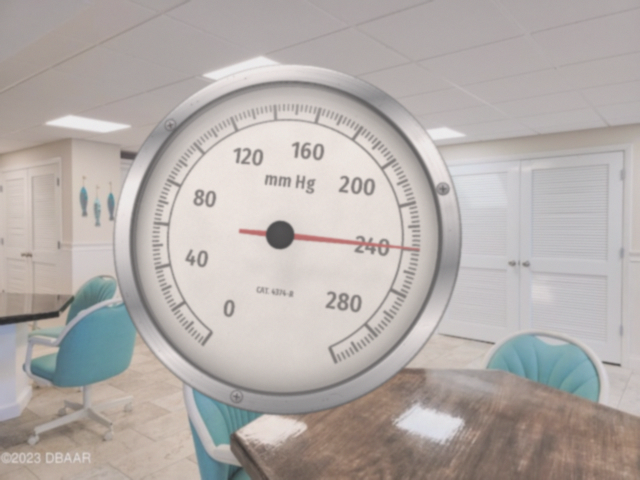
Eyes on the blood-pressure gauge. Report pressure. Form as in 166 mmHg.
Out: 240 mmHg
